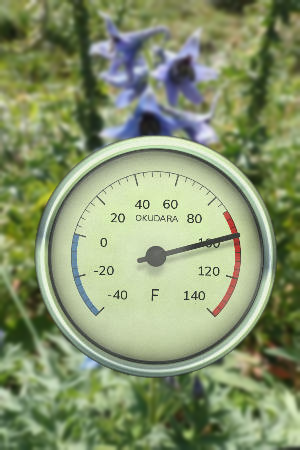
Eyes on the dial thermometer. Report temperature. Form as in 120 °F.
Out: 100 °F
